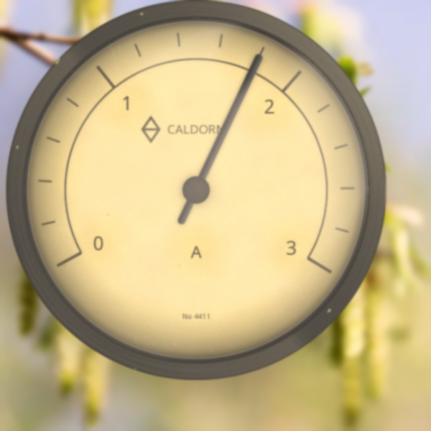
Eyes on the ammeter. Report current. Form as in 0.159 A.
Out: 1.8 A
